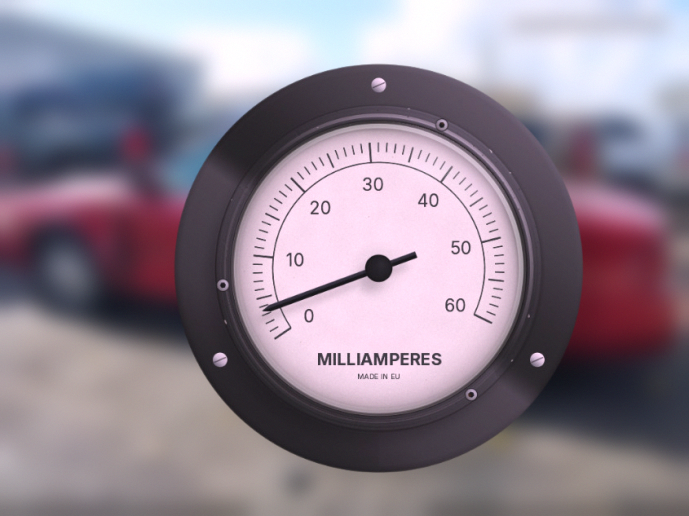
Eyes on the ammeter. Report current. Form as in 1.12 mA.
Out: 3.5 mA
